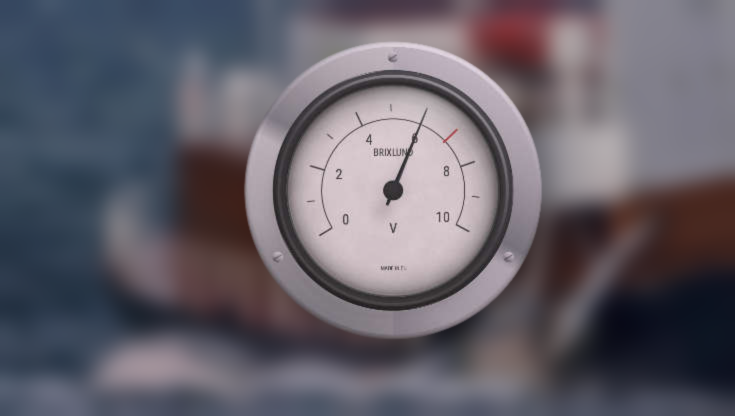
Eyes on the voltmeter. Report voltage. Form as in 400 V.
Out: 6 V
